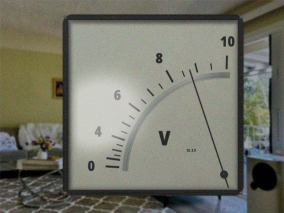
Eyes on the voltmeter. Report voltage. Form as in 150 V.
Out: 8.75 V
